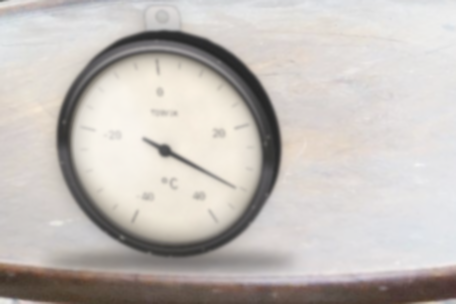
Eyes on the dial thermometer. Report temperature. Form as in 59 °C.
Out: 32 °C
